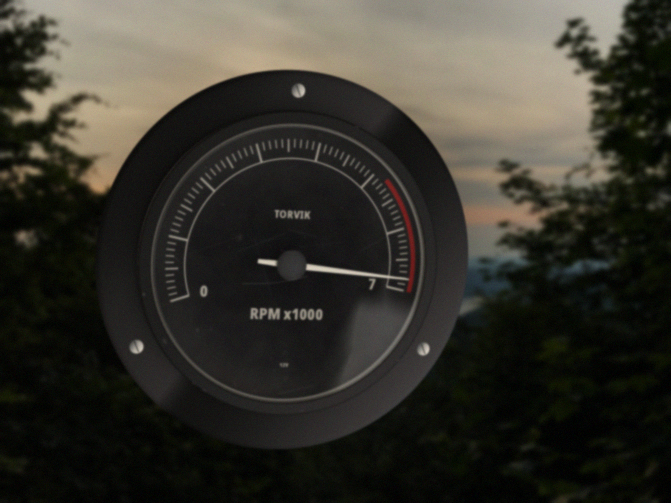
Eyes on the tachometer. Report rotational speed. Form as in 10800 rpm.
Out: 6800 rpm
